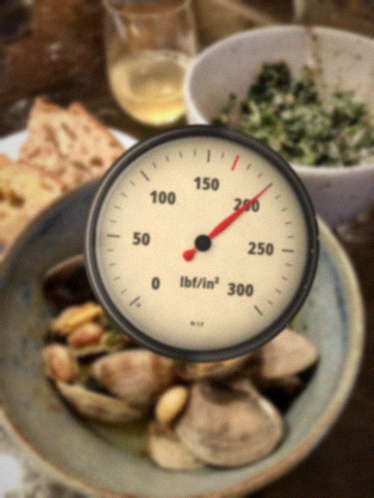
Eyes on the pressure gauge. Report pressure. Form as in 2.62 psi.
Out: 200 psi
